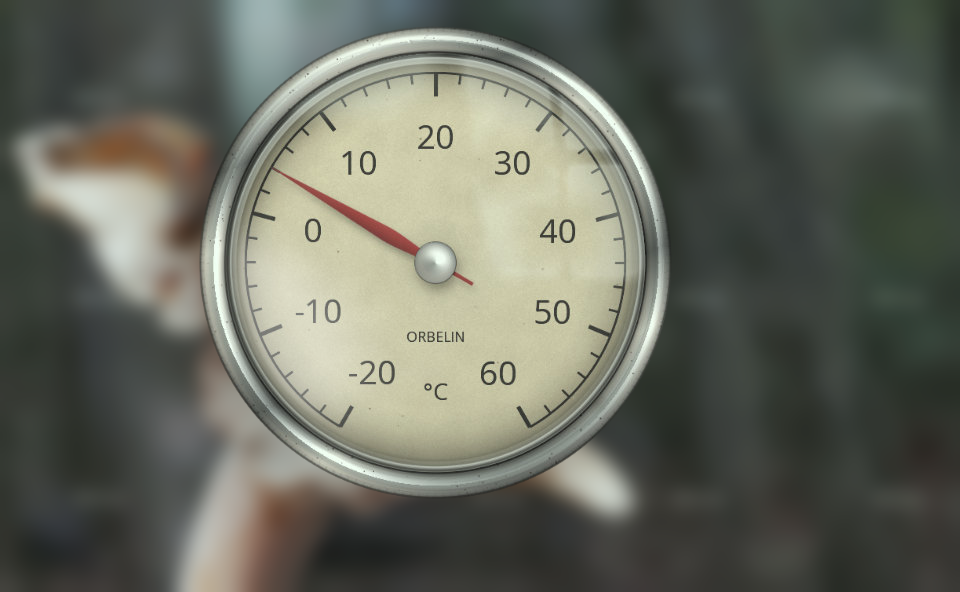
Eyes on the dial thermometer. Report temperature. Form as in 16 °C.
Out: 4 °C
